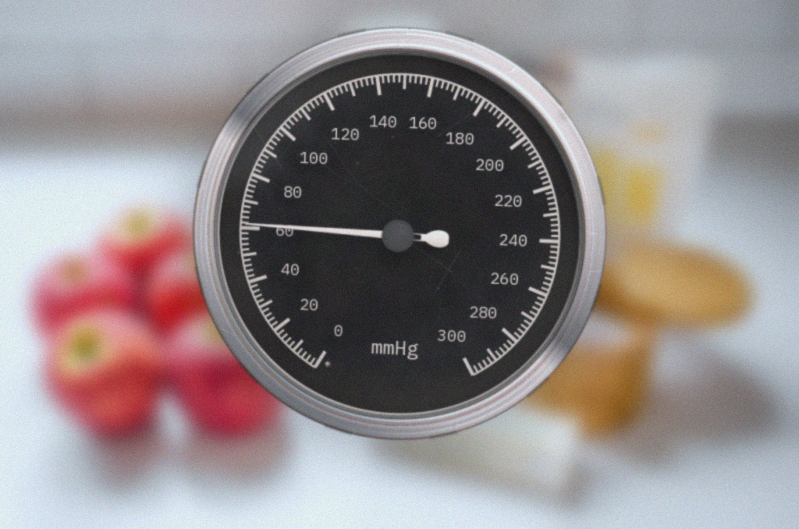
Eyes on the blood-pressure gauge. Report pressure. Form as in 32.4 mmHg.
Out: 62 mmHg
